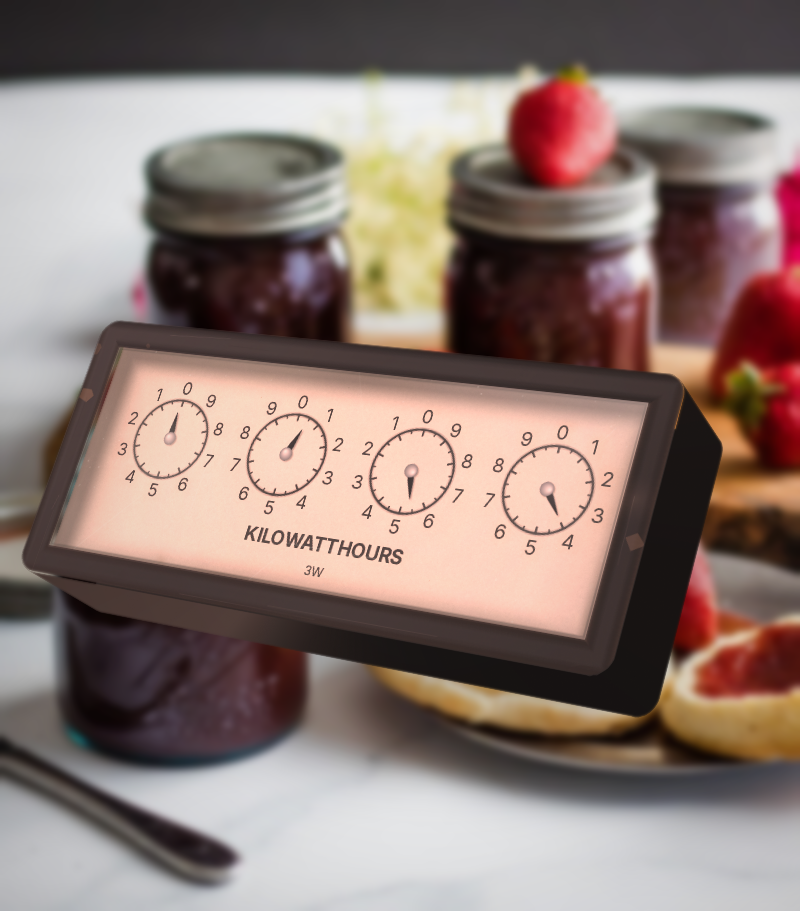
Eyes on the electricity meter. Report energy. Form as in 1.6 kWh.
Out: 54 kWh
